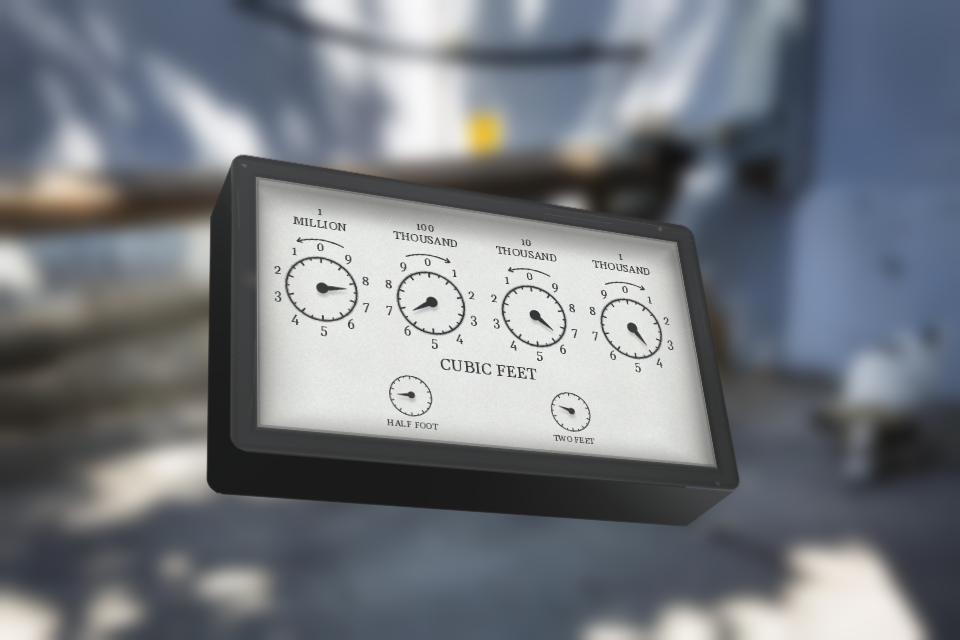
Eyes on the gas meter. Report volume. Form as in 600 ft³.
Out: 766400 ft³
